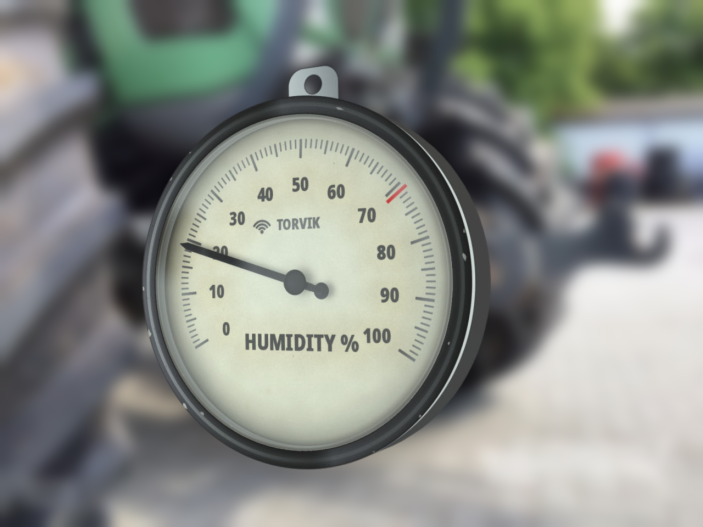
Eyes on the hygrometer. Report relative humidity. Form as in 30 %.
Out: 19 %
